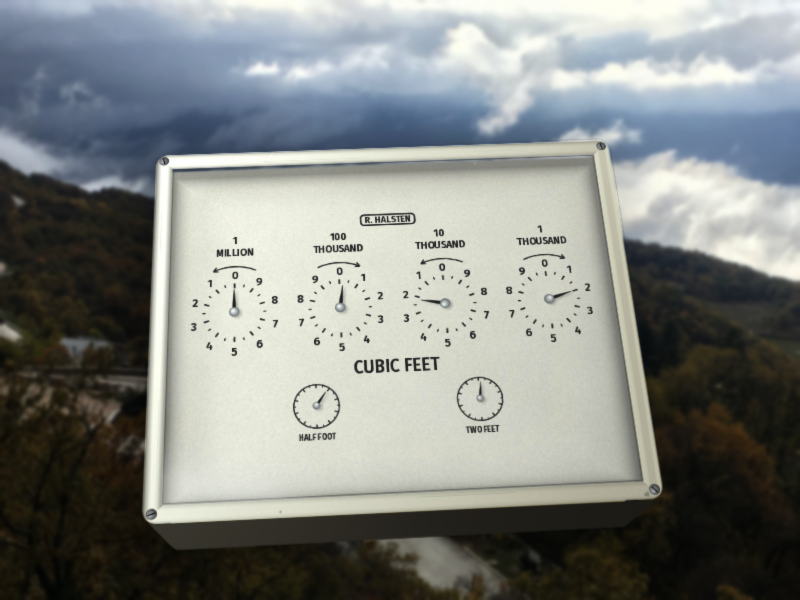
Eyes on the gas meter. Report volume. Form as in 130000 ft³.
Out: 2200 ft³
